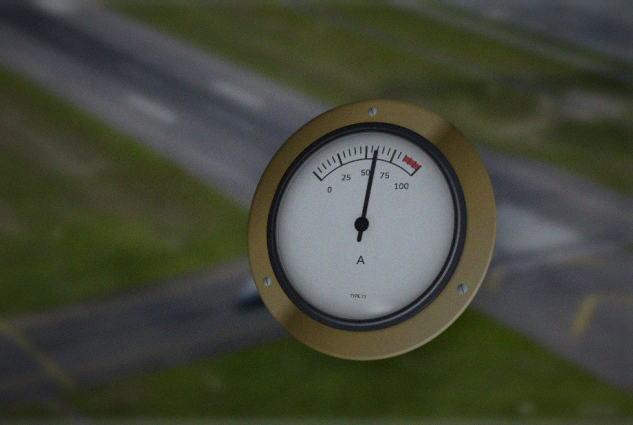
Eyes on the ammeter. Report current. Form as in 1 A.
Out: 60 A
